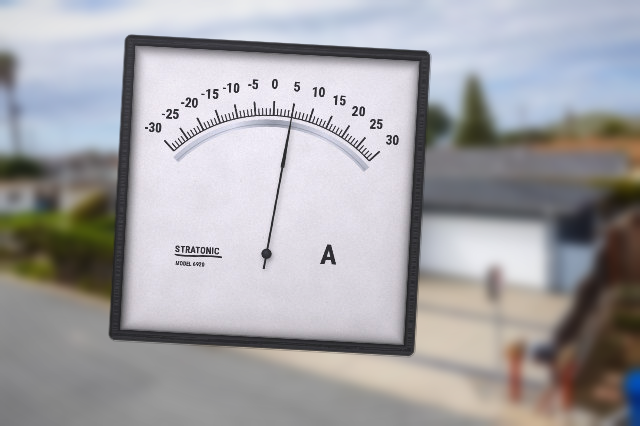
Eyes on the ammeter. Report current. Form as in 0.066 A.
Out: 5 A
